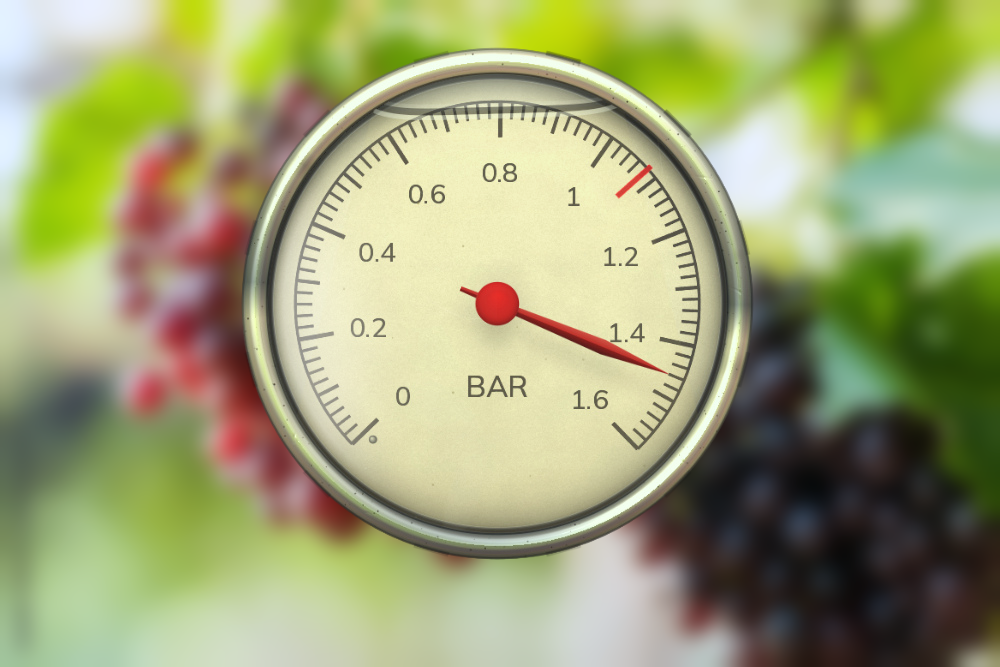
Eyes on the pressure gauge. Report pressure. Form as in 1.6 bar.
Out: 1.46 bar
